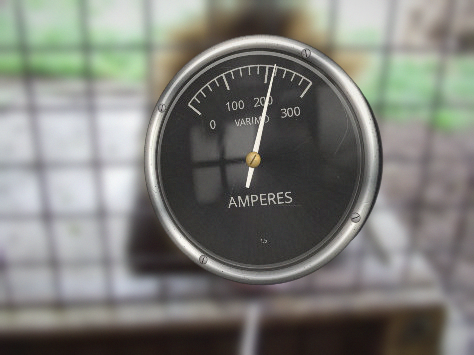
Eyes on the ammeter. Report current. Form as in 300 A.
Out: 220 A
